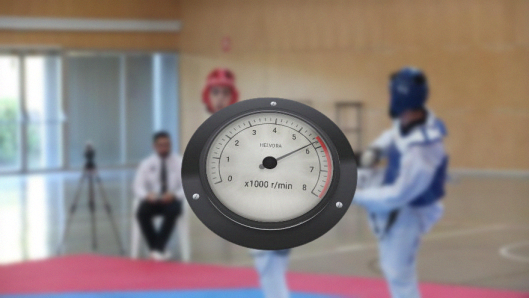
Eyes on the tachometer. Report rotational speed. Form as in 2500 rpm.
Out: 5800 rpm
